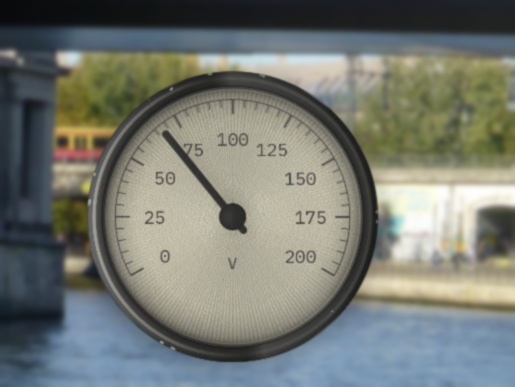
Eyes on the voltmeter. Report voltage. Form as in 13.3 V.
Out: 67.5 V
